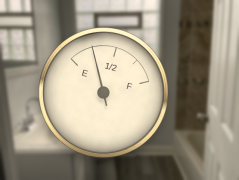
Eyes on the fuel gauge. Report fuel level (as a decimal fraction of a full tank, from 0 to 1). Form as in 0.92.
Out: 0.25
